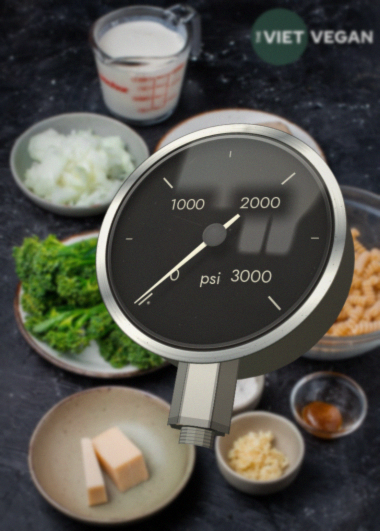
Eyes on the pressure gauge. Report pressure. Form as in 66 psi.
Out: 0 psi
